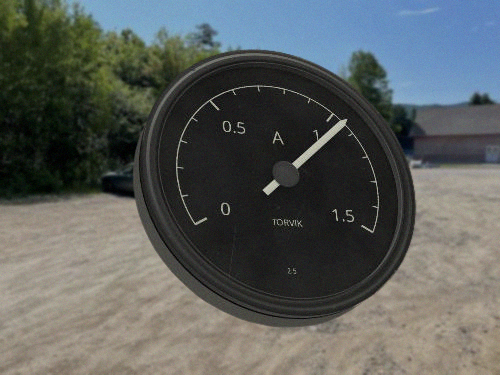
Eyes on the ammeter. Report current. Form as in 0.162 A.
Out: 1.05 A
